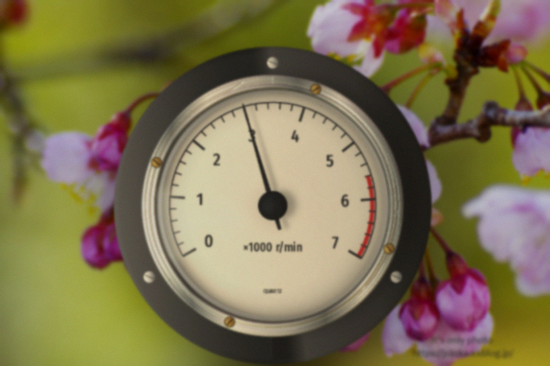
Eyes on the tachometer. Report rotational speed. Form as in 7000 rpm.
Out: 3000 rpm
